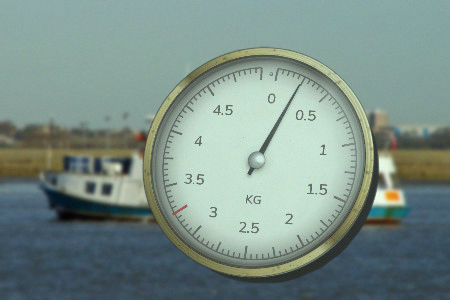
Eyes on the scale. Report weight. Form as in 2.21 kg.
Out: 0.25 kg
